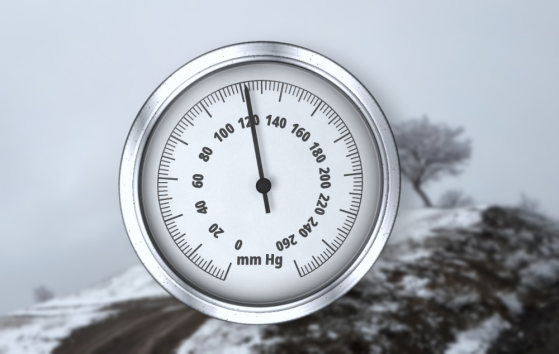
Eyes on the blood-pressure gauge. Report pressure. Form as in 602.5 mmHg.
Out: 122 mmHg
